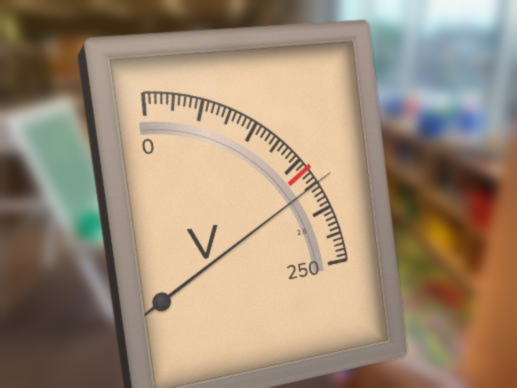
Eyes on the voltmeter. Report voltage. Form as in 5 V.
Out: 175 V
